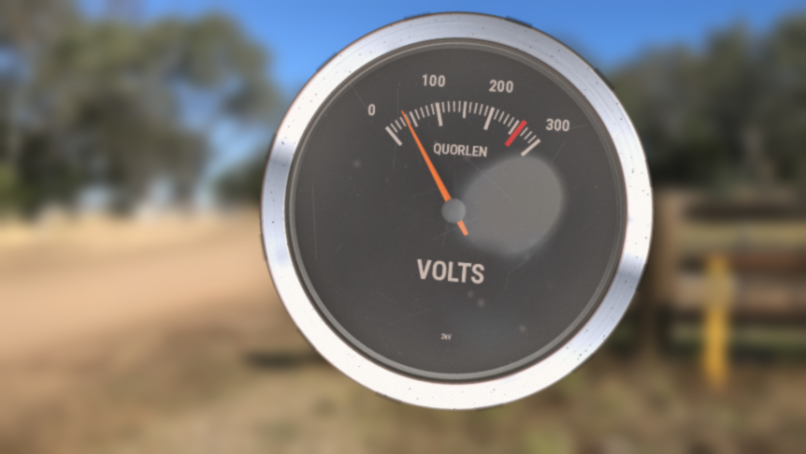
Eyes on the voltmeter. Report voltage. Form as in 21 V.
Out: 40 V
